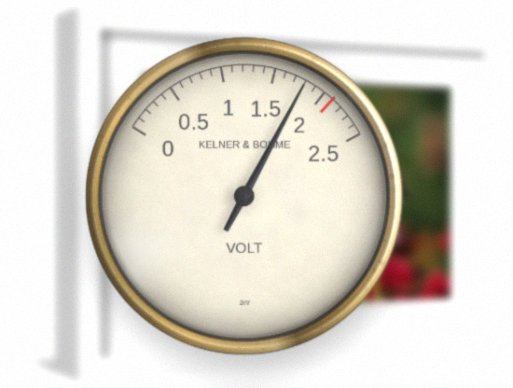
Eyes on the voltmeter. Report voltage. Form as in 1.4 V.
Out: 1.8 V
